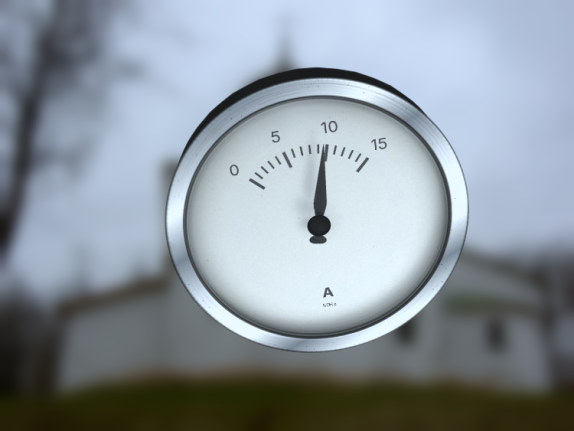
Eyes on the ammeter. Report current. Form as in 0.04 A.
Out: 9.5 A
